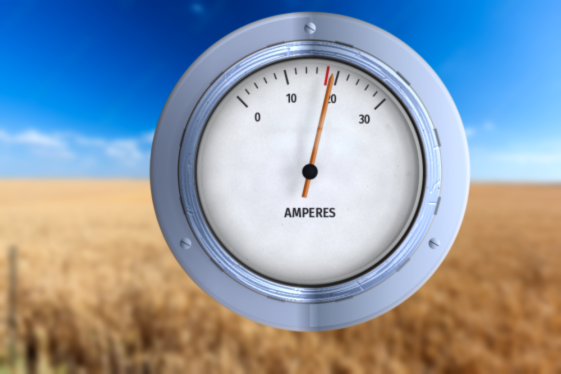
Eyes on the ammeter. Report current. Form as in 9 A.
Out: 19 A
